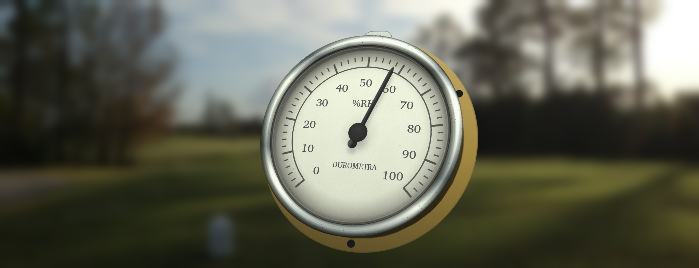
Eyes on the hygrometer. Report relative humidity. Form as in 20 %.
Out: 58 %
